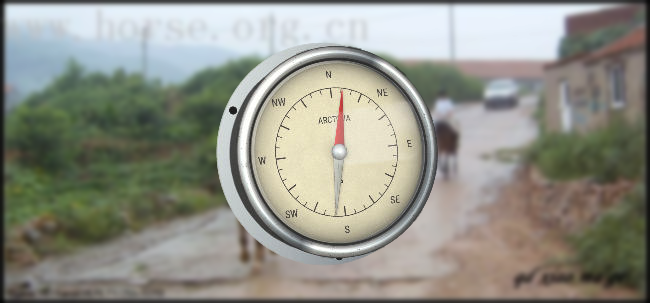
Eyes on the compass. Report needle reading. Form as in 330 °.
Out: 10 °
